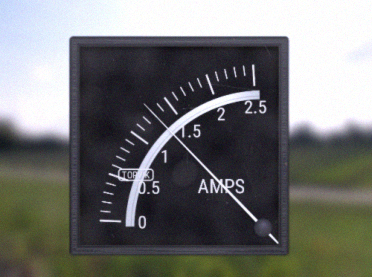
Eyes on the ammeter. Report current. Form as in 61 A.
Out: 1.3 A
